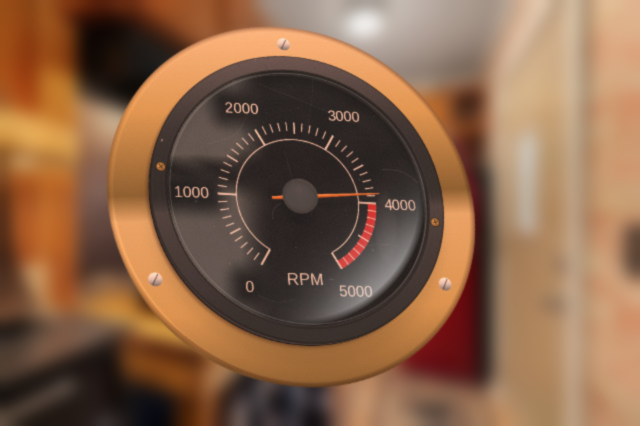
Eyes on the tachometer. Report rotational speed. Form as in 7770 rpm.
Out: 3900 rpm
